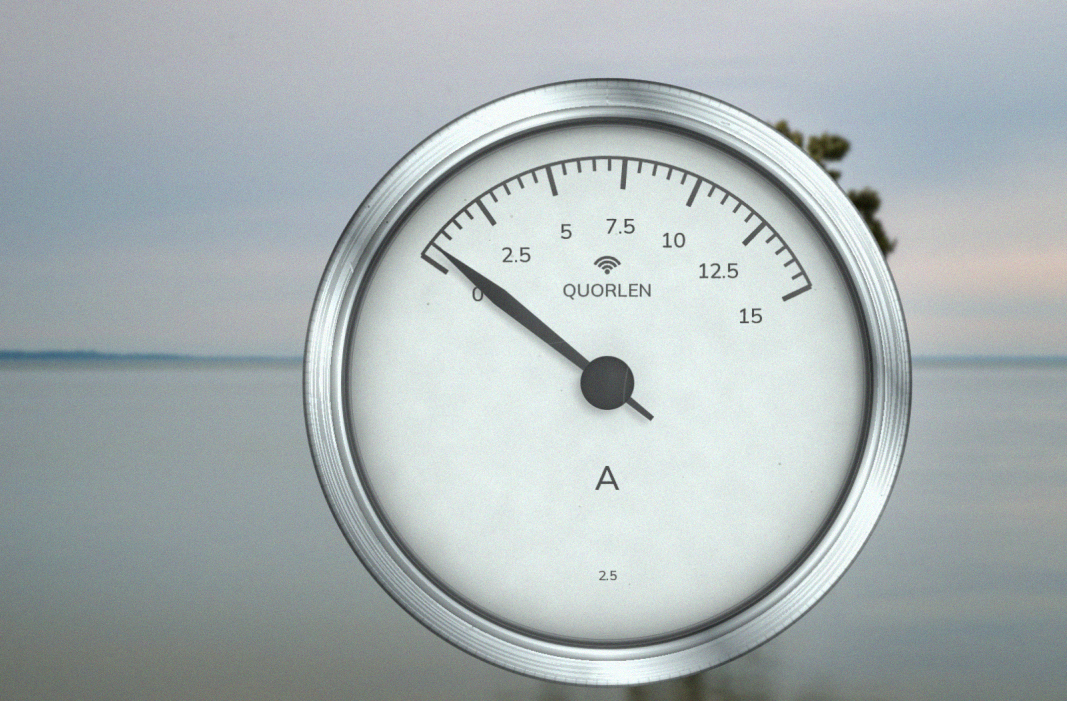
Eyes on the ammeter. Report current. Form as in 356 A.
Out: 0.5 A
